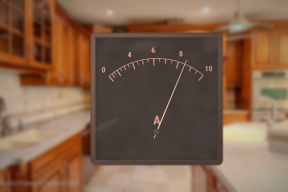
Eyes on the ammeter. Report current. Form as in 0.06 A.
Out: 8.5 A
